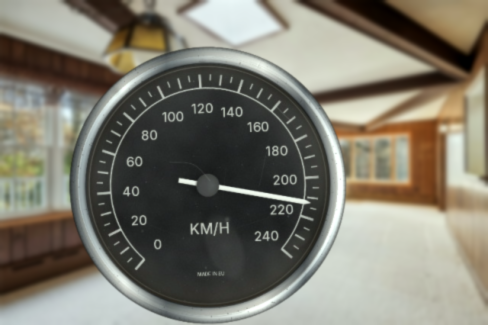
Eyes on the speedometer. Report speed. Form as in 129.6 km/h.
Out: 212.5 km/h
